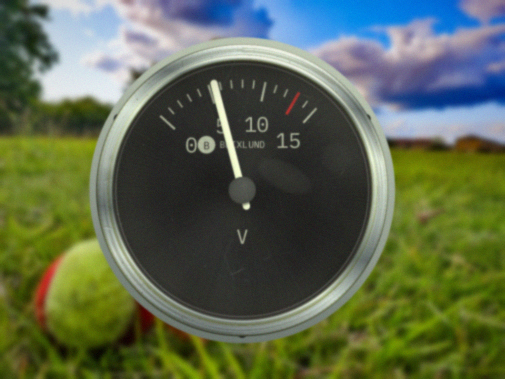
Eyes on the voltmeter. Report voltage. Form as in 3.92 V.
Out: 5.5 V
